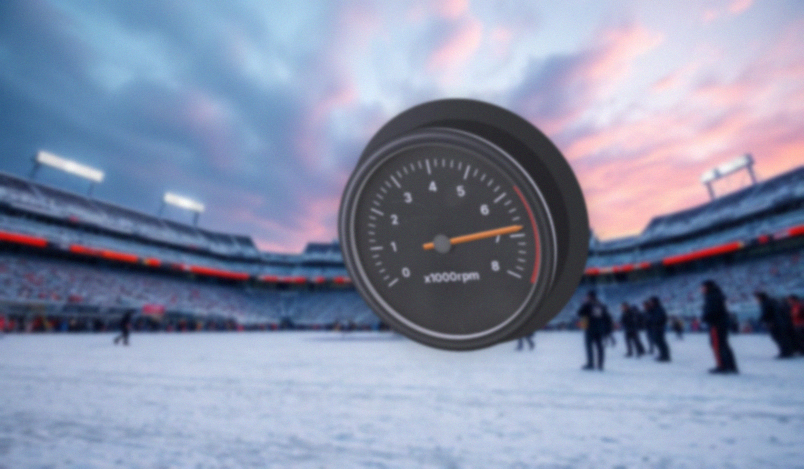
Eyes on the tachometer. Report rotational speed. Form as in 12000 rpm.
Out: 6800 rpm
